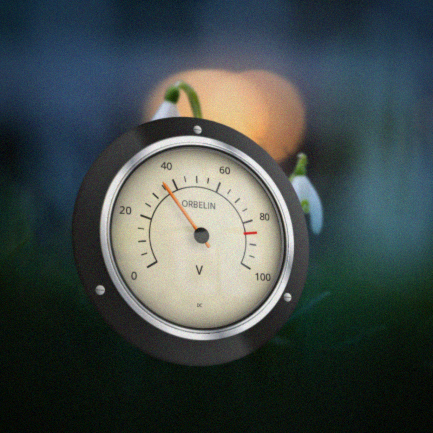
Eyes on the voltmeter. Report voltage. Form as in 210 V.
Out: 35 V
